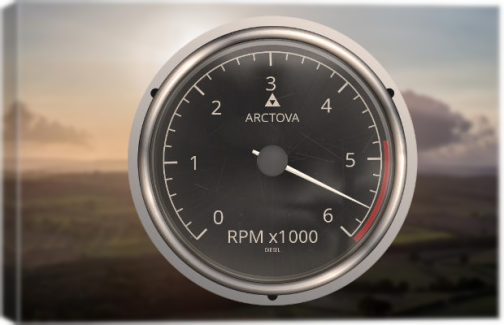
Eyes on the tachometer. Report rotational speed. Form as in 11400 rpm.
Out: 5600 rpm
